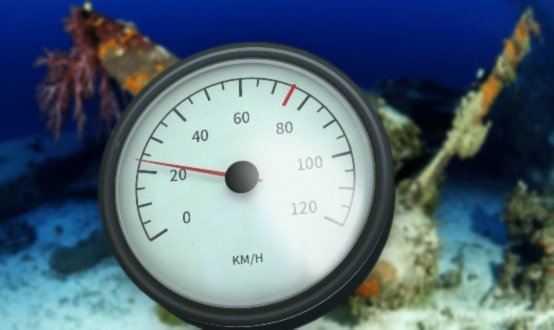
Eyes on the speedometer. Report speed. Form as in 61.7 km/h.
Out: 22.5 km/h
